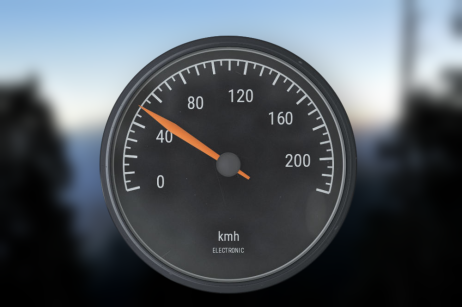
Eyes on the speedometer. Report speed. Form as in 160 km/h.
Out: 50 km/h
